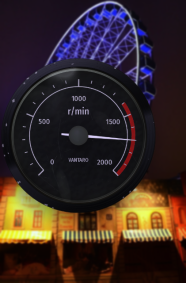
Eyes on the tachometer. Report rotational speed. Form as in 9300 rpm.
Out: 1700 rpm
